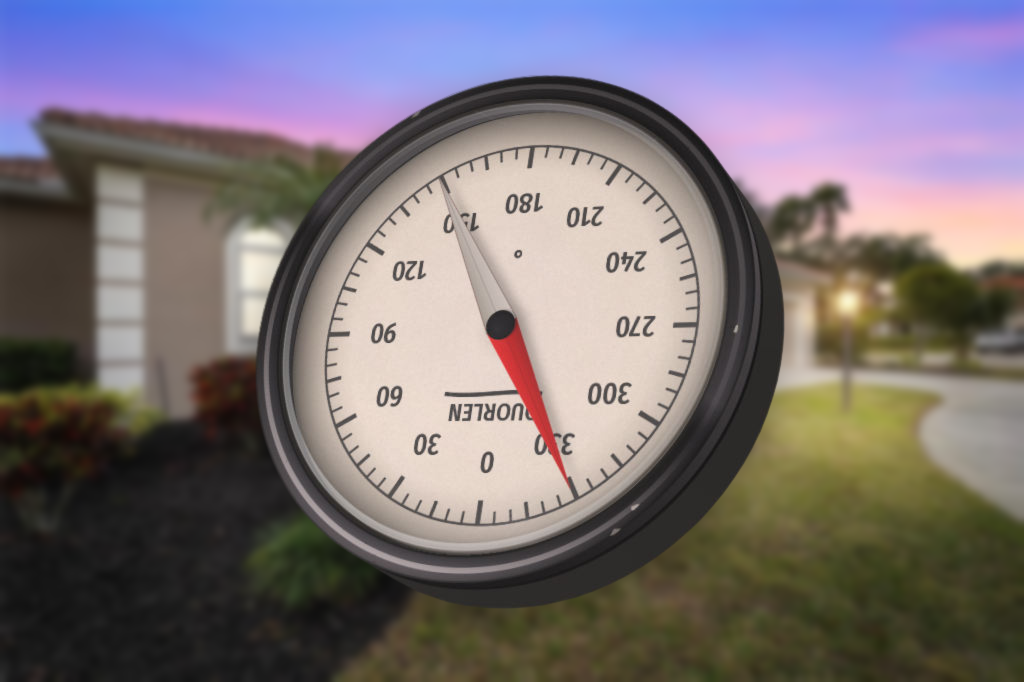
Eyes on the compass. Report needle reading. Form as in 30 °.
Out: 330 °
